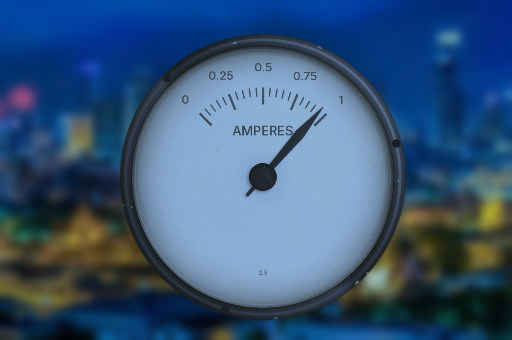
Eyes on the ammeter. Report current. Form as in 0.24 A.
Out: 0.95 A
